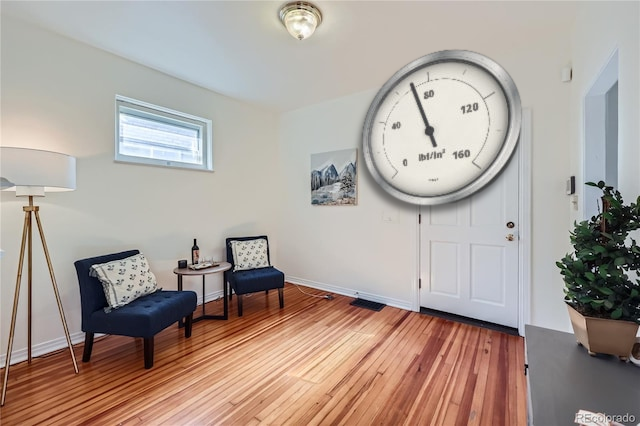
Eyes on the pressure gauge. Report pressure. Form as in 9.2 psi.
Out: 70 psi
